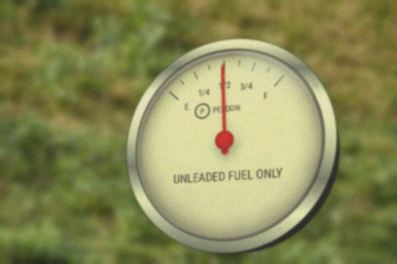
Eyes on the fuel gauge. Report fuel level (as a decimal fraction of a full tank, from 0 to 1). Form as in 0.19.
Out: 0.5
